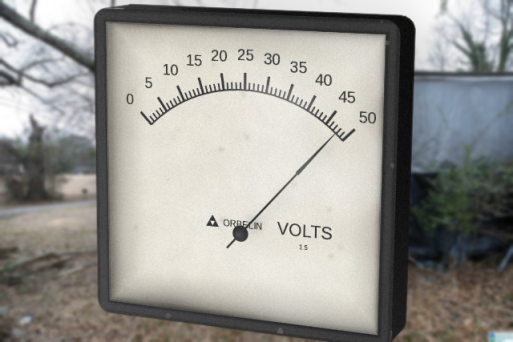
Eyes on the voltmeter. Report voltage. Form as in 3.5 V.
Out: 48 V
